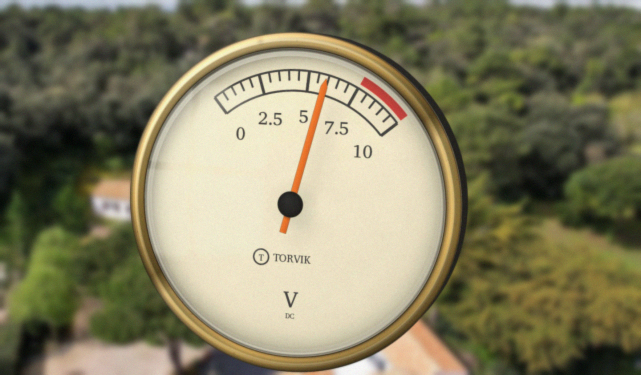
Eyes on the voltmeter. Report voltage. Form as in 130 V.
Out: 6 V
